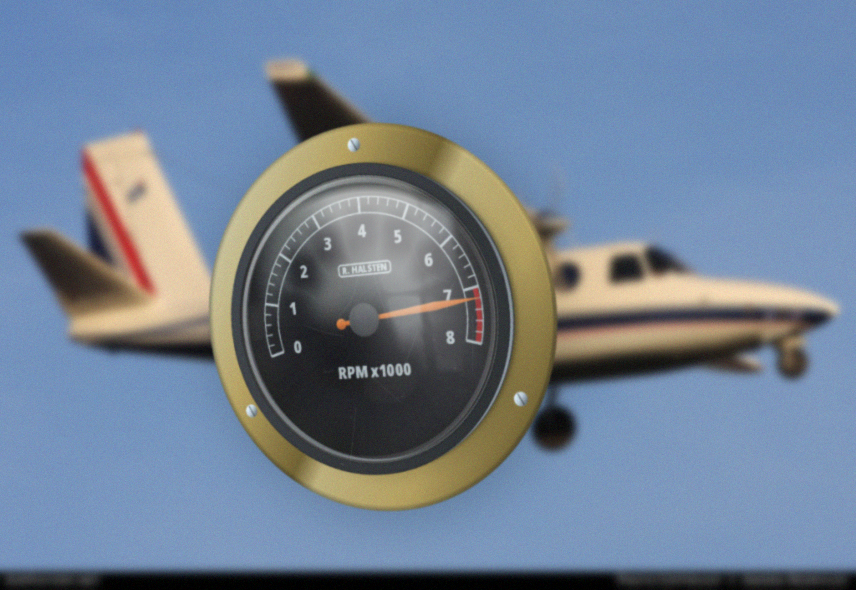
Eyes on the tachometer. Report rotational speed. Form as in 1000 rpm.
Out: 7200 rpm
